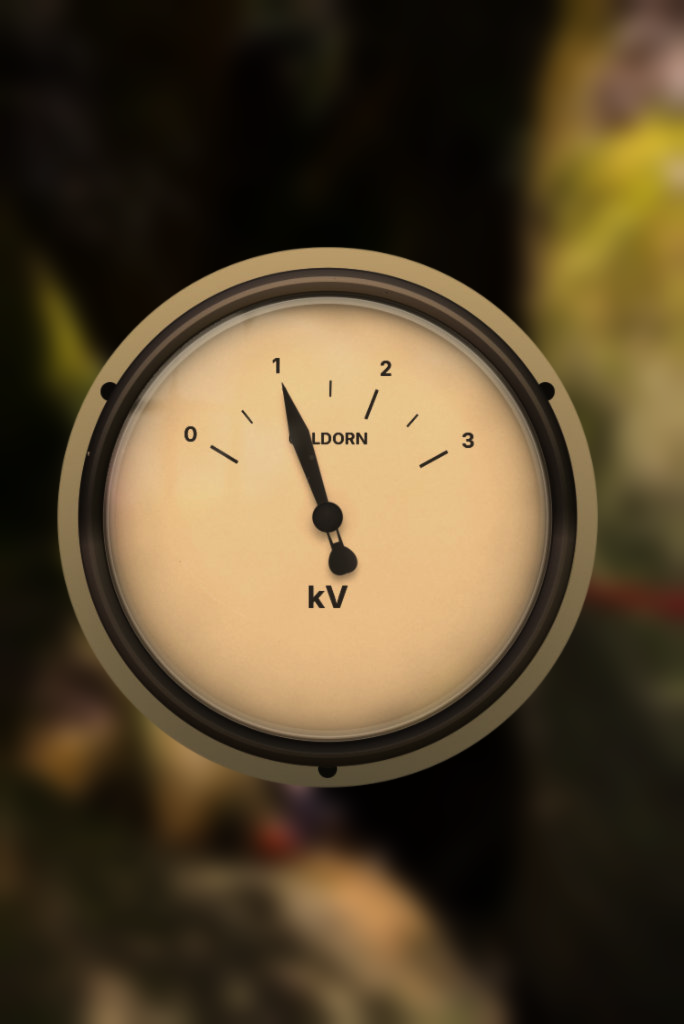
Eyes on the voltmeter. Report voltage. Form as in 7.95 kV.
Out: 1 kV
